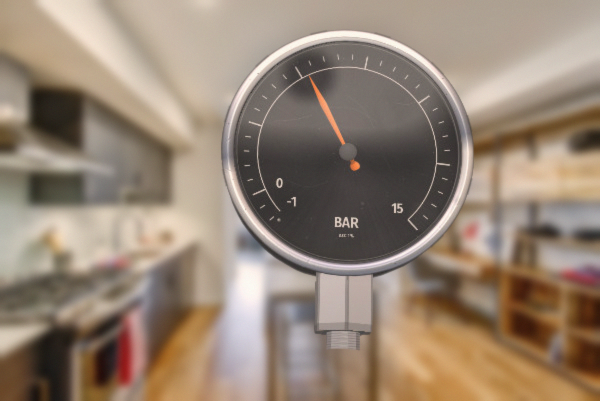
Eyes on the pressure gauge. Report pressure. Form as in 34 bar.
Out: 5.25 bar
